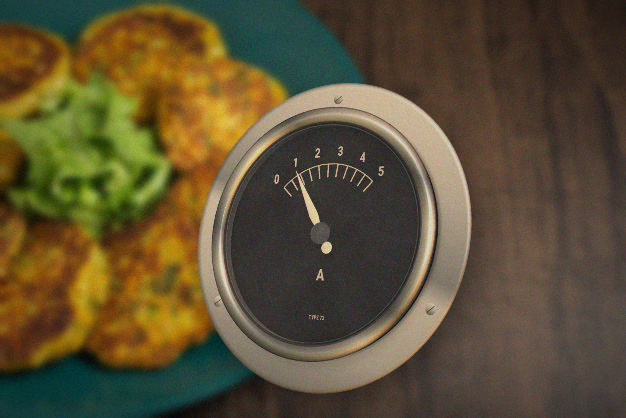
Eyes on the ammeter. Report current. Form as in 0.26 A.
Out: 1 A
